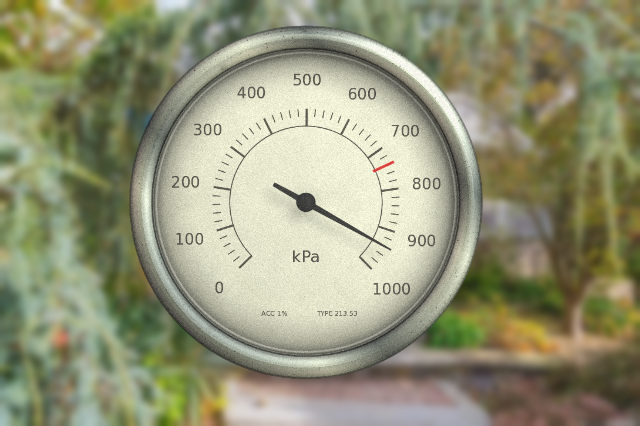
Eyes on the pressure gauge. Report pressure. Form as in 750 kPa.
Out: 940 kPa
